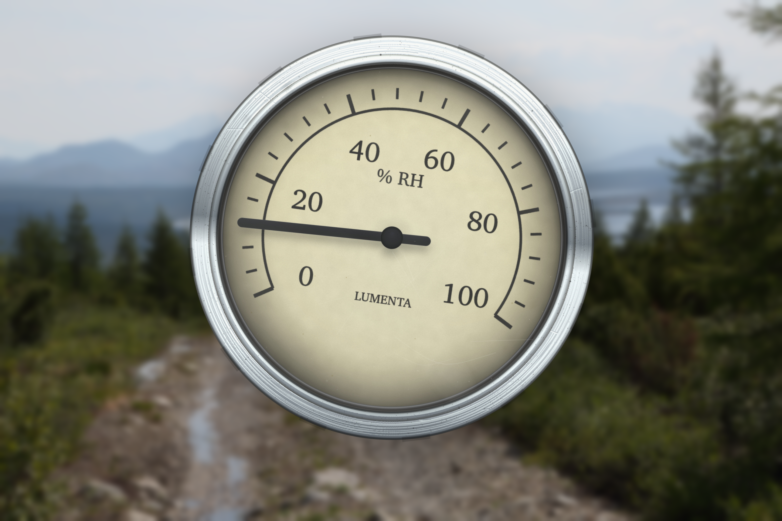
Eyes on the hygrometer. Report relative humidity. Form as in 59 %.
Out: 12 %
